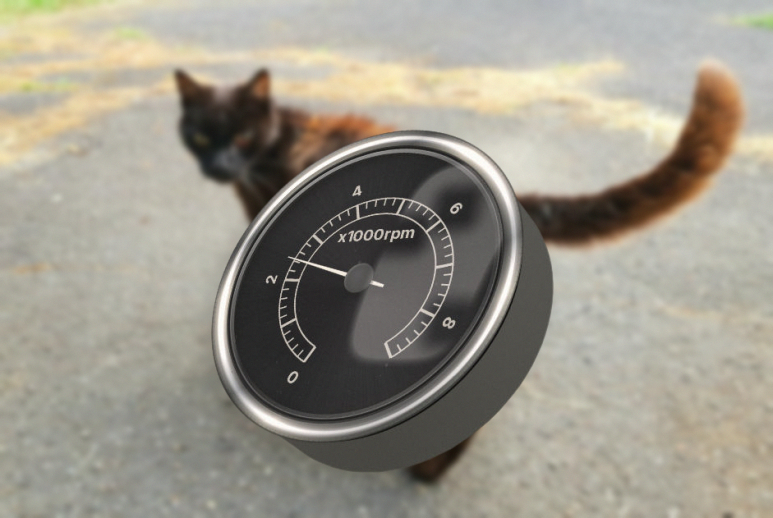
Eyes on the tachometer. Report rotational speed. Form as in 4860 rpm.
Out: 2400 rpm
